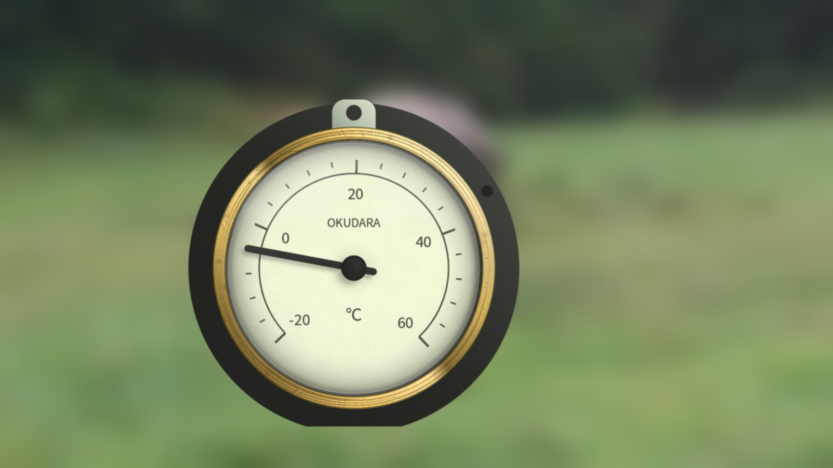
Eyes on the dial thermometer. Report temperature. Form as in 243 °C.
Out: -4 °C
